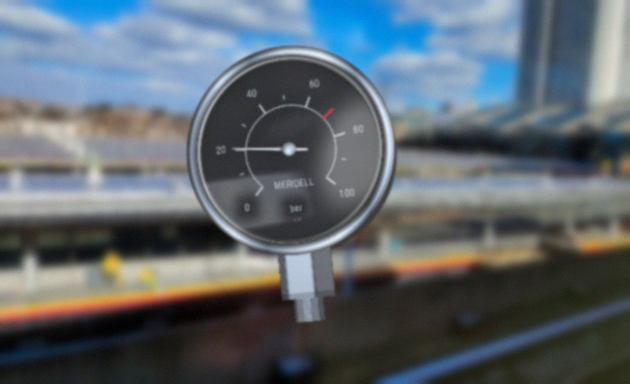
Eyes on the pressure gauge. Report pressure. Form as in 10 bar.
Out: 20 bar
